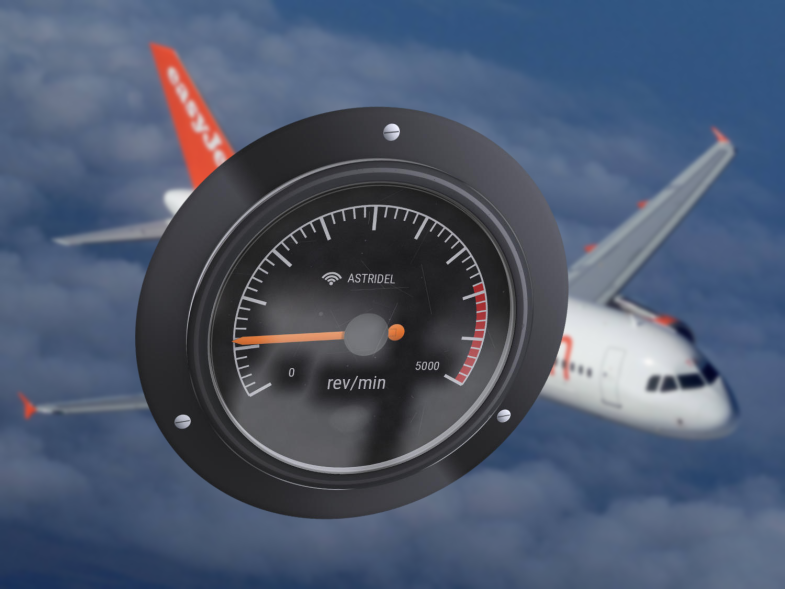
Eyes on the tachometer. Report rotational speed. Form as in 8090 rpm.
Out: 600 rpm
